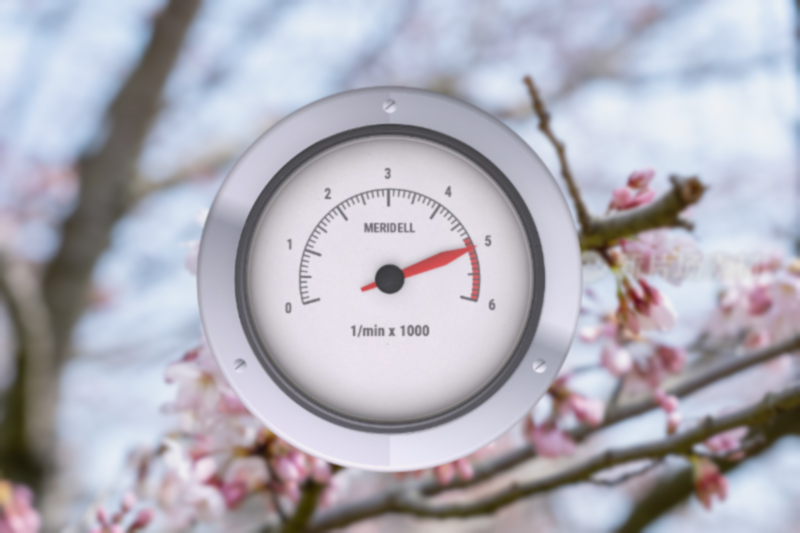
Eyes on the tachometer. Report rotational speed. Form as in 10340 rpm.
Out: 5000 rpm
